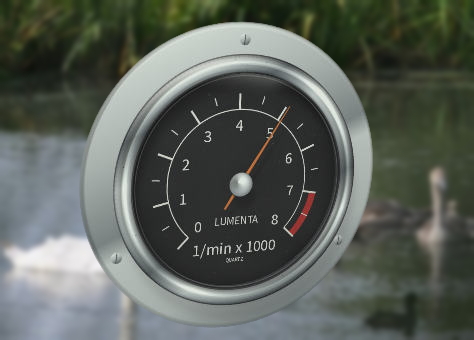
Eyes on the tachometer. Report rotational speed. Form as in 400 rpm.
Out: 5000 rpm
